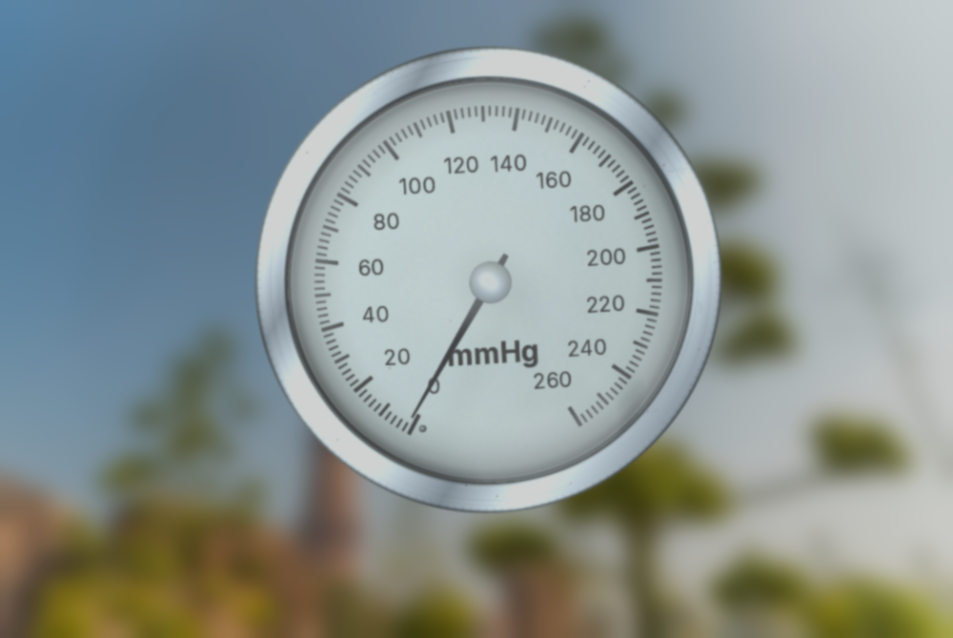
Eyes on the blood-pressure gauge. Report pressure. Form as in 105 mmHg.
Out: 2 mmHg
